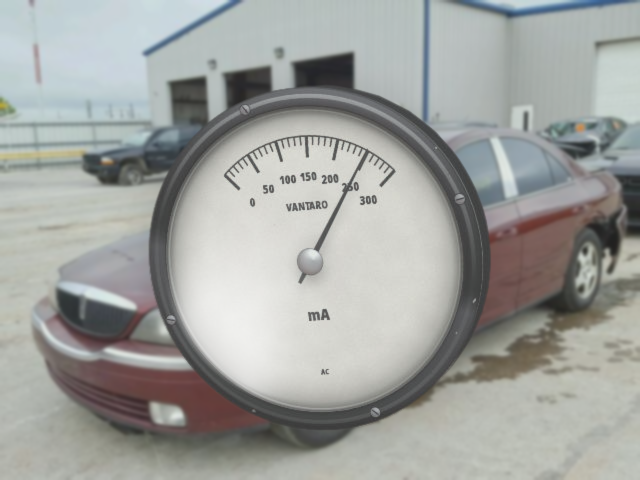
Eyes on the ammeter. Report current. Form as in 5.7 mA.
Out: 250 mA
